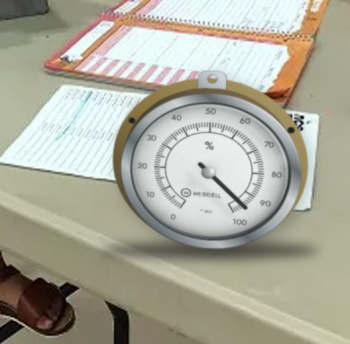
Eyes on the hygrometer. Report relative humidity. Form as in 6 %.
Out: 95 %
